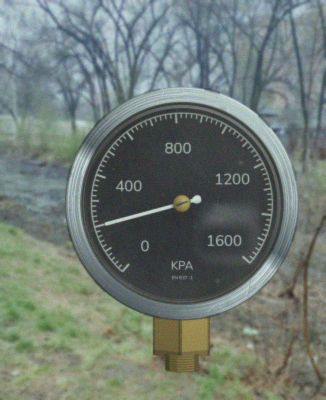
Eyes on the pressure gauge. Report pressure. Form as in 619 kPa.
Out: 200 kPa
